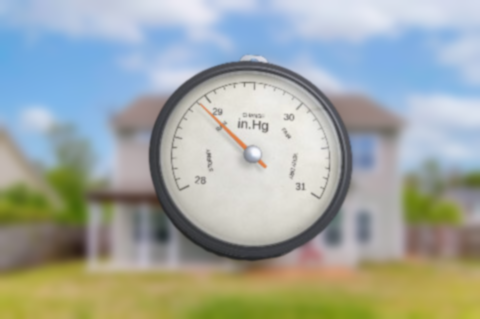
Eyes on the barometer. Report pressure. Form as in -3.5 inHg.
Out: 28.9 inHg
